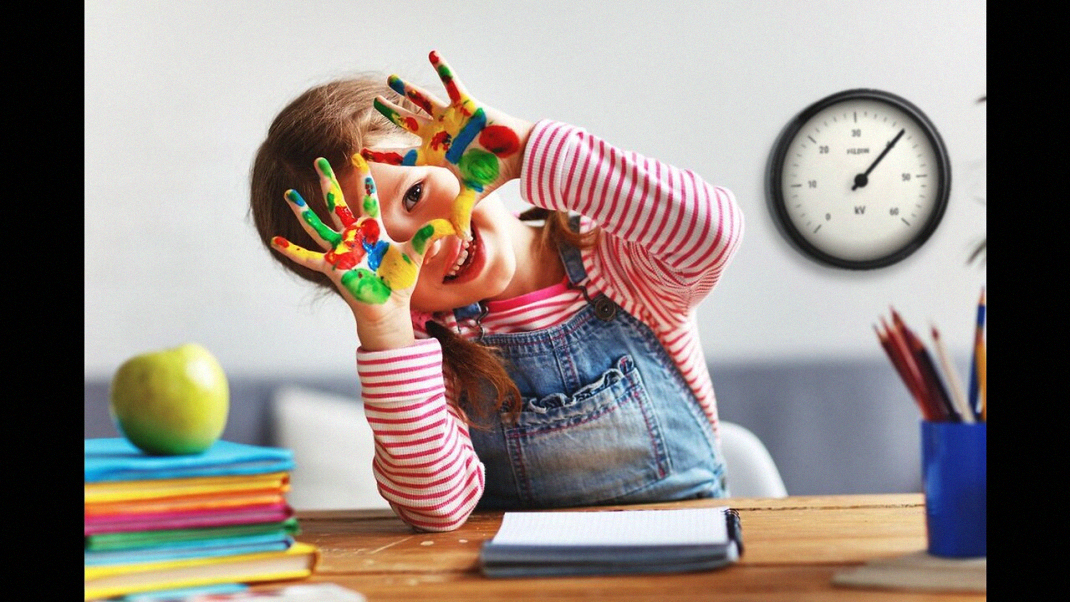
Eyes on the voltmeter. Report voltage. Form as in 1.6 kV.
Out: 40 kV
